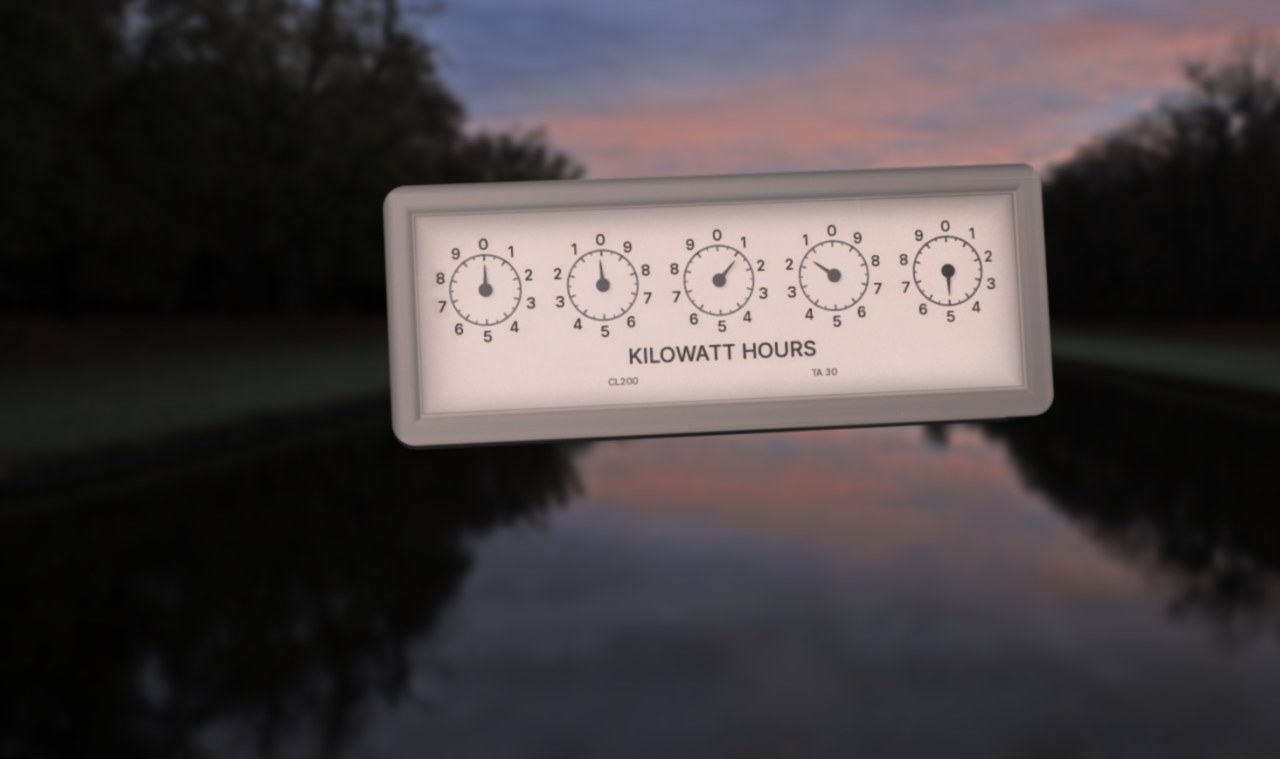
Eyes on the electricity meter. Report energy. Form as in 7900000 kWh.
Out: 115 kWh
